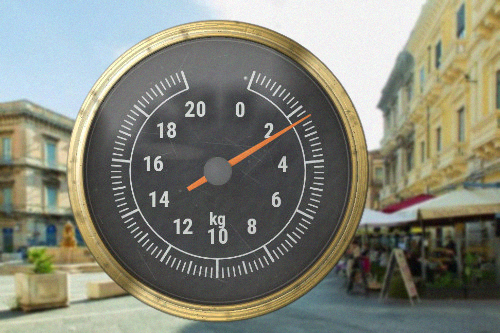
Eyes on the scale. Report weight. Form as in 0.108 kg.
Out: 2.4 kg
